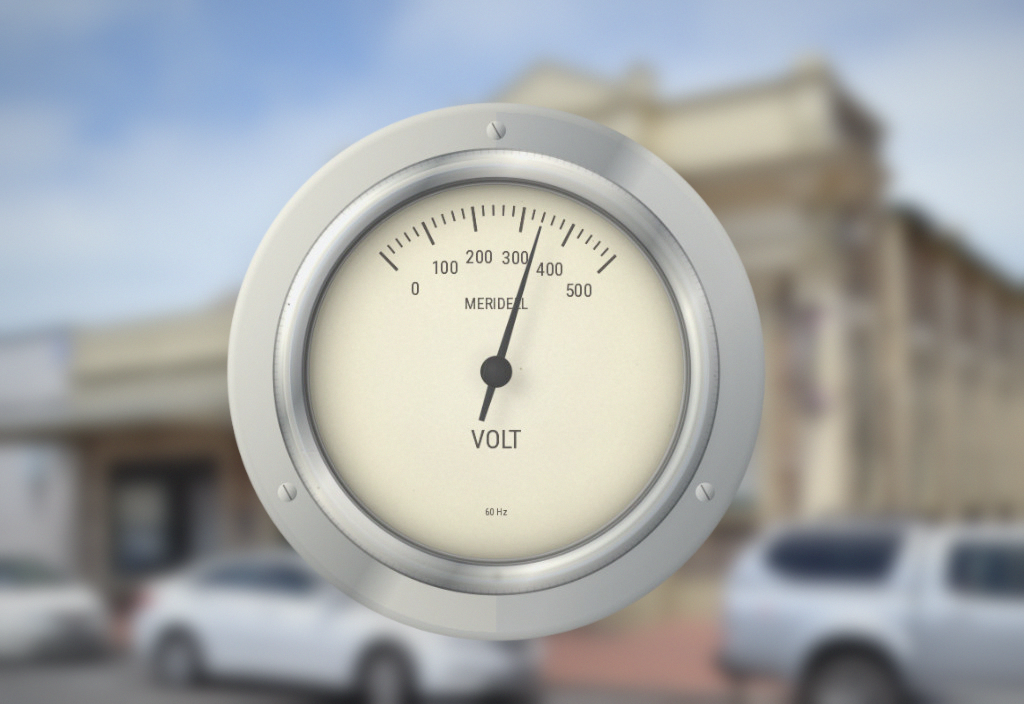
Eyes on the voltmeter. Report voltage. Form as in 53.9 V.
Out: 340 V
